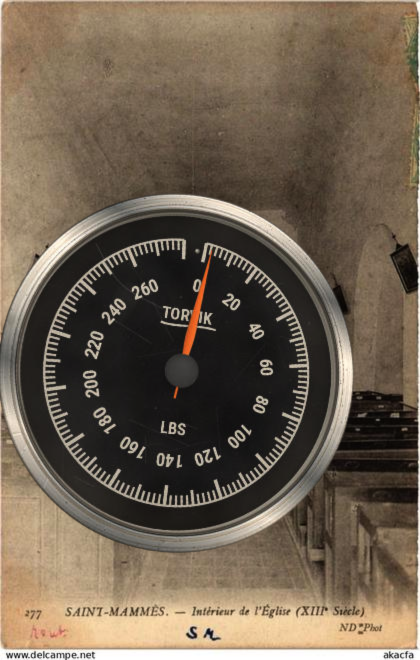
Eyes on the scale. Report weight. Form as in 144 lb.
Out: 2 lb
